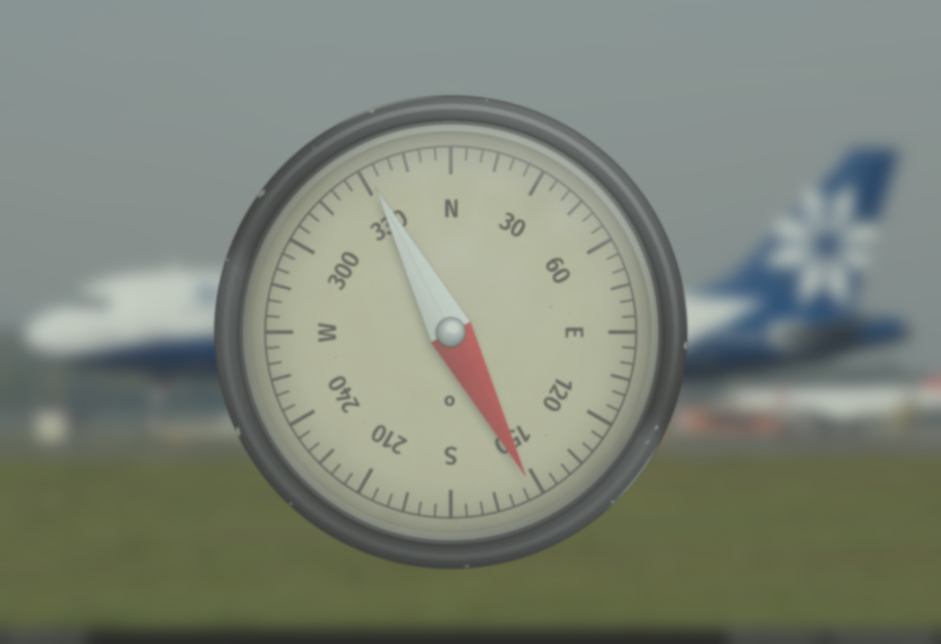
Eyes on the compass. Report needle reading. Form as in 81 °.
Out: 152.5 °
